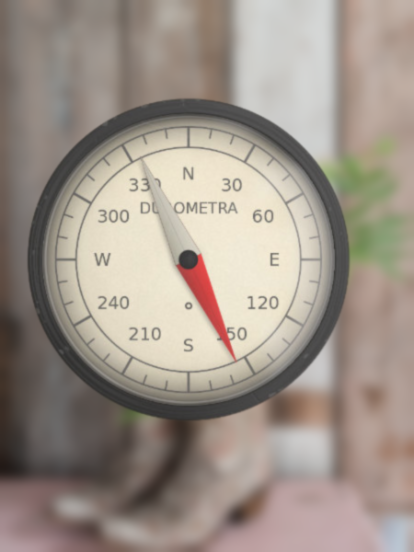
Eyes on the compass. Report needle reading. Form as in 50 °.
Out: 155 °
